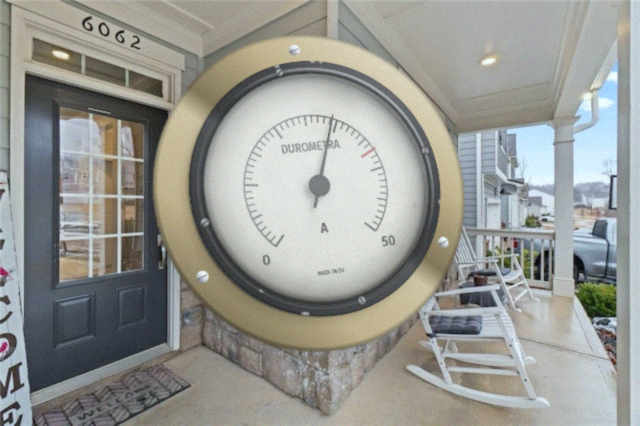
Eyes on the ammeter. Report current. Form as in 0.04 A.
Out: 29 A
